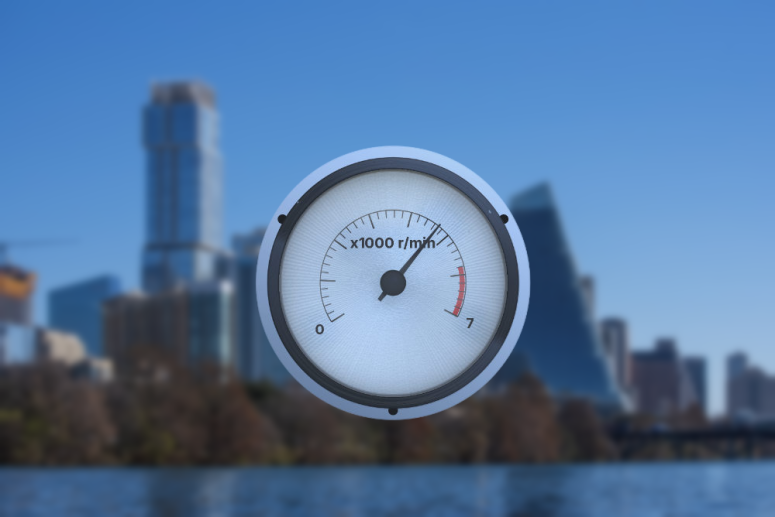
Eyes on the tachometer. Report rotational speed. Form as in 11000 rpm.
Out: 4700 rpm
